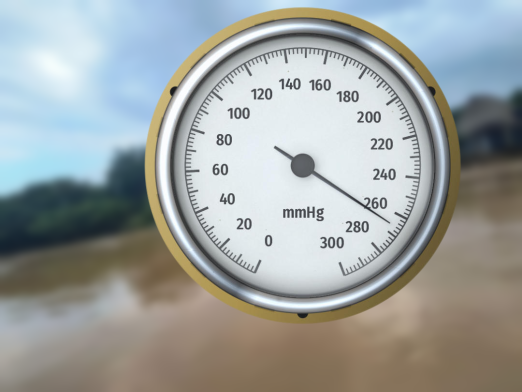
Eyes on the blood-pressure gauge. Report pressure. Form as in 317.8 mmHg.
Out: 266 mmHg
